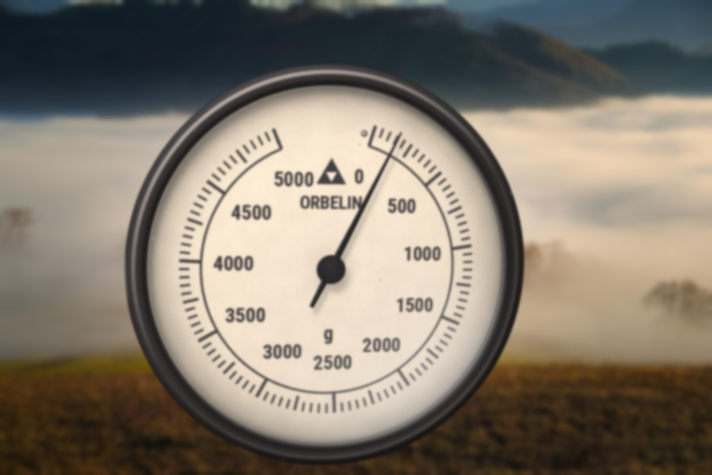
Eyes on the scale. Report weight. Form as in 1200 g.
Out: 150 g
